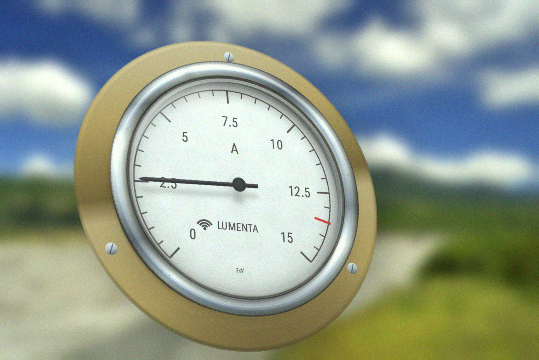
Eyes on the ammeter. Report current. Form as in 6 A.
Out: 2.5 A
